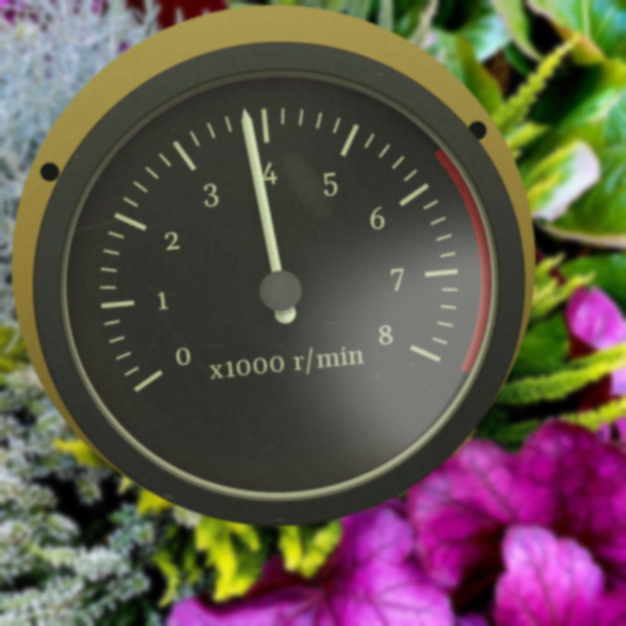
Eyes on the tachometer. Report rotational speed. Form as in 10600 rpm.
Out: 3800 rpm
